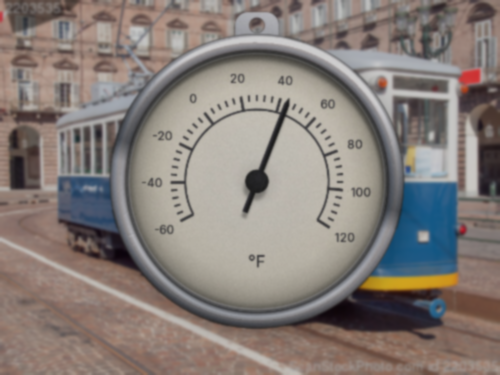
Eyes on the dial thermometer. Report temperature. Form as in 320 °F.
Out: 44 °F
